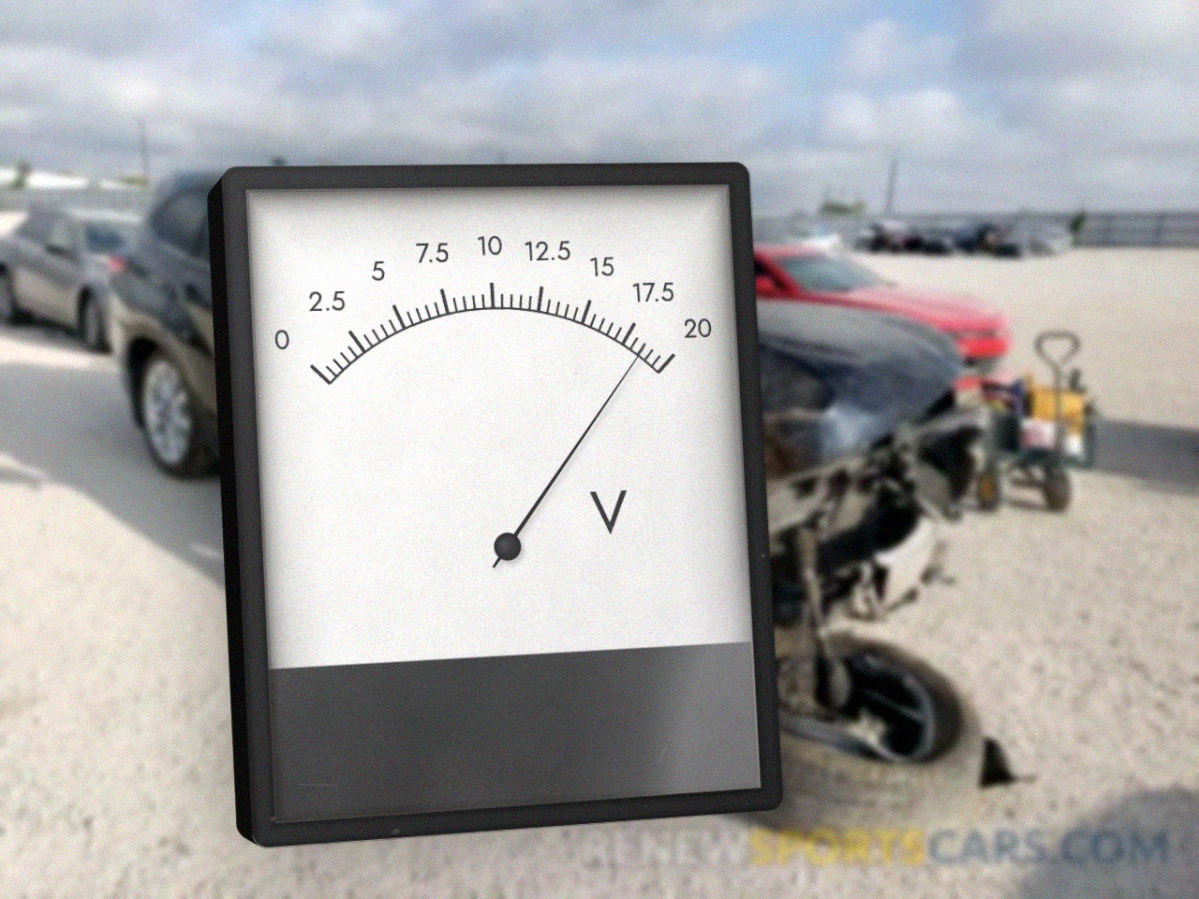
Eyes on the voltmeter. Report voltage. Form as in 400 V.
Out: 18.5 V
